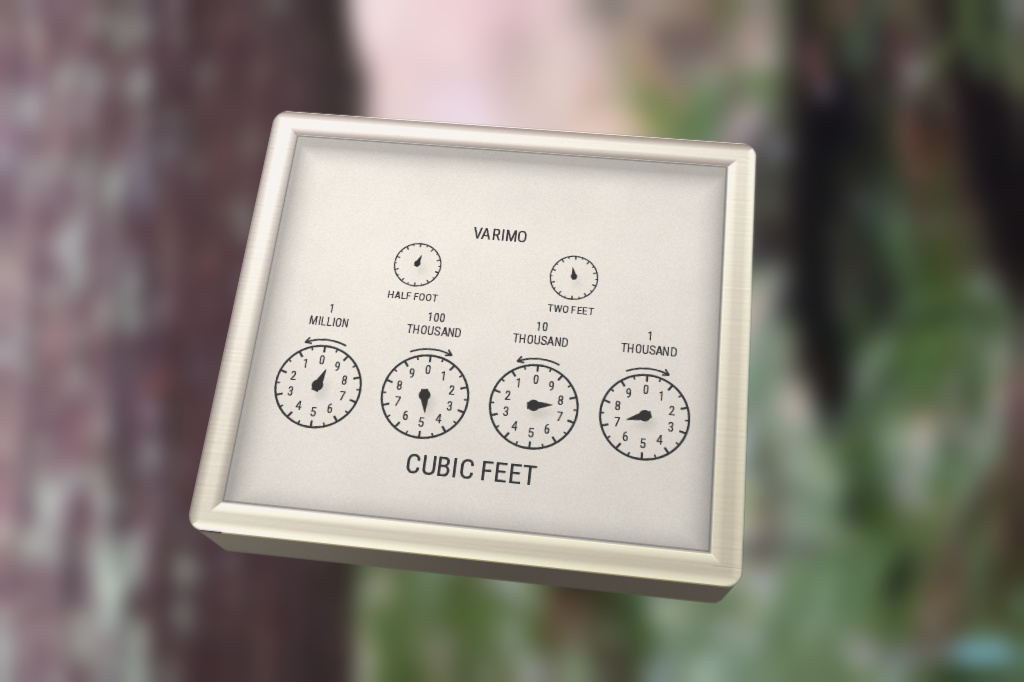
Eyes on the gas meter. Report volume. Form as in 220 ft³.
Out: 947700 ft³
